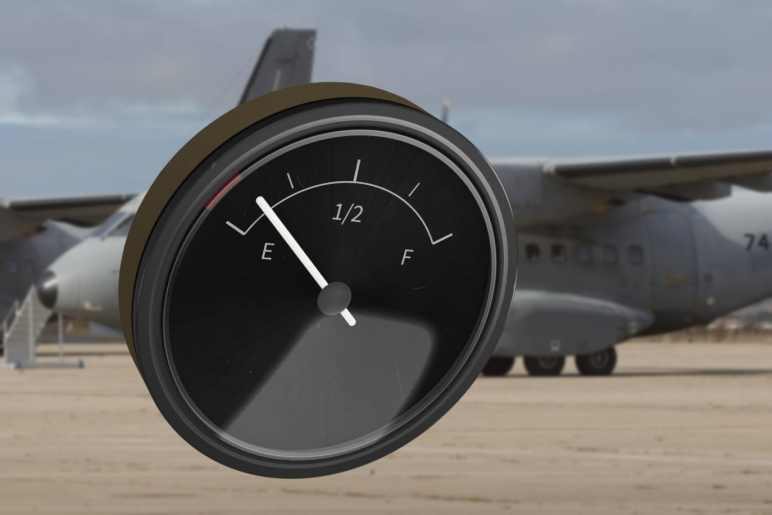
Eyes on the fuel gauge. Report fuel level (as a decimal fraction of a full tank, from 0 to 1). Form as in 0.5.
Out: 0.125
